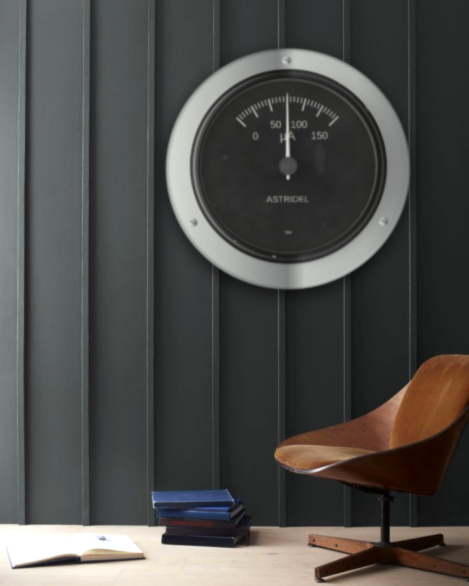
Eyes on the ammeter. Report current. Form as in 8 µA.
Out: 75 µA
